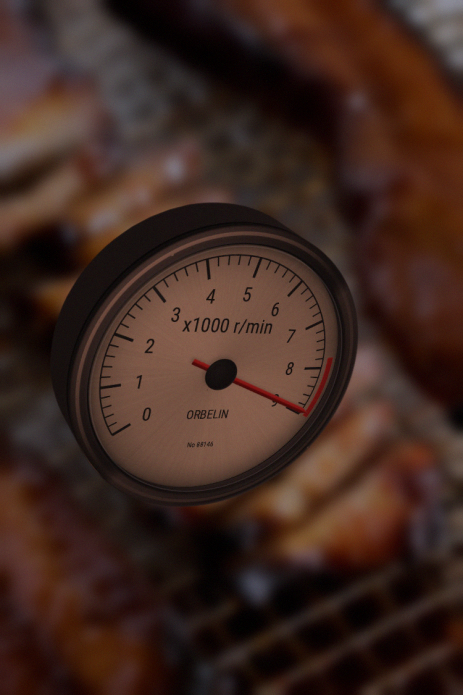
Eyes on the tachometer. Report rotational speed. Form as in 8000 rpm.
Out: 8900 rpm
